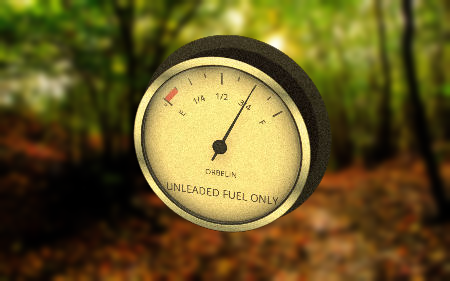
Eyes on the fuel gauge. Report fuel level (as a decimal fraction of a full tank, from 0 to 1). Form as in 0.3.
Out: 0.75
